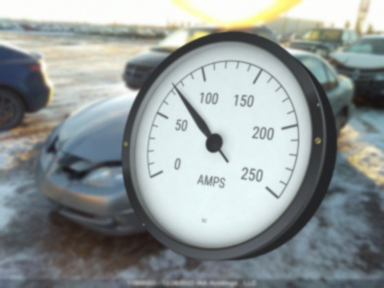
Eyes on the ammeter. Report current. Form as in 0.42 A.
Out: 75 A
